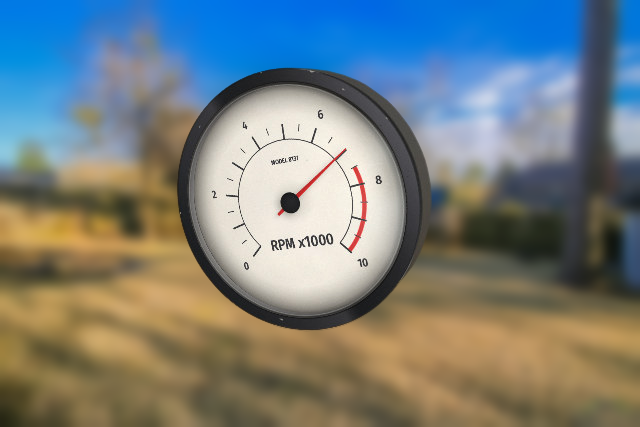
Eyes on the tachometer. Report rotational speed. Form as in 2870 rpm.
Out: 7000 rpm
